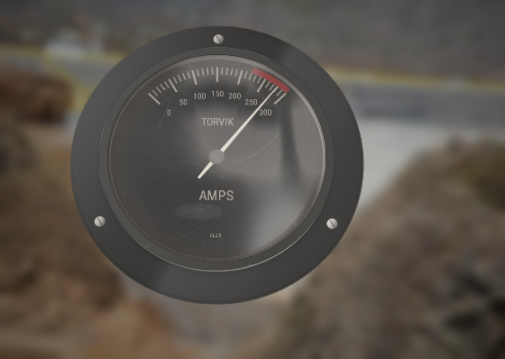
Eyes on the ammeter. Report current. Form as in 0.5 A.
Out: 280 A
